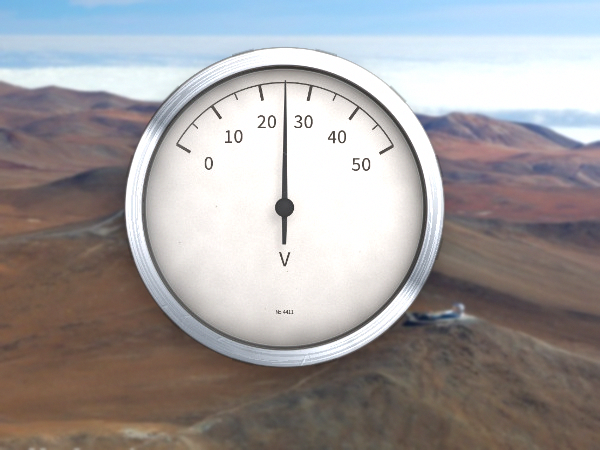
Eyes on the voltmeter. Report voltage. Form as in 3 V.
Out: 25 V
